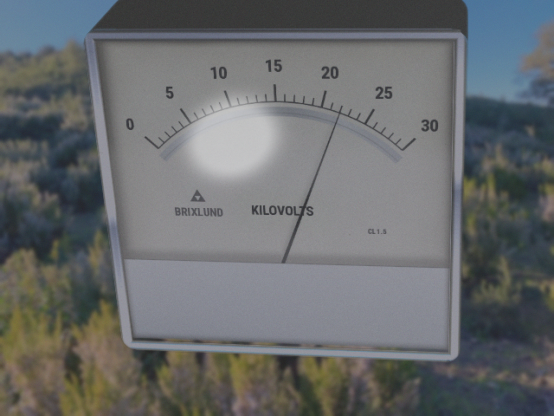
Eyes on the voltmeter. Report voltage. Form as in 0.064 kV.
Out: 22 kV
